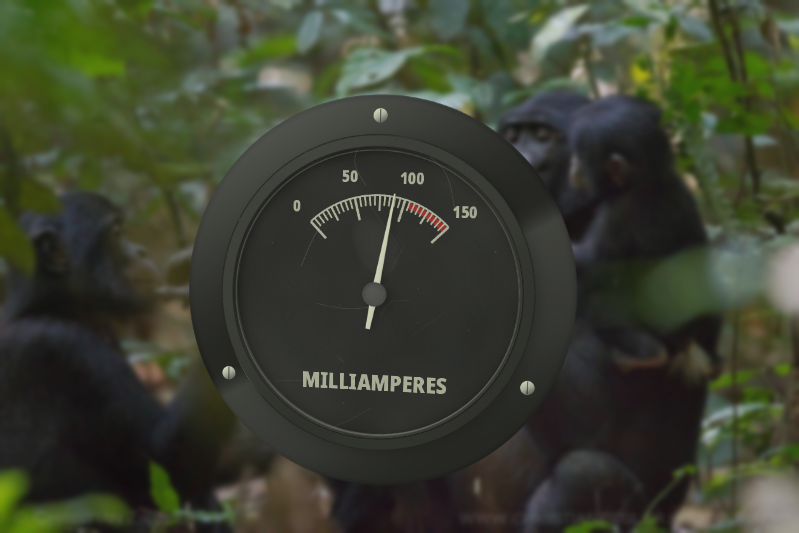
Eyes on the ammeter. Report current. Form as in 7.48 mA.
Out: 90 mA
